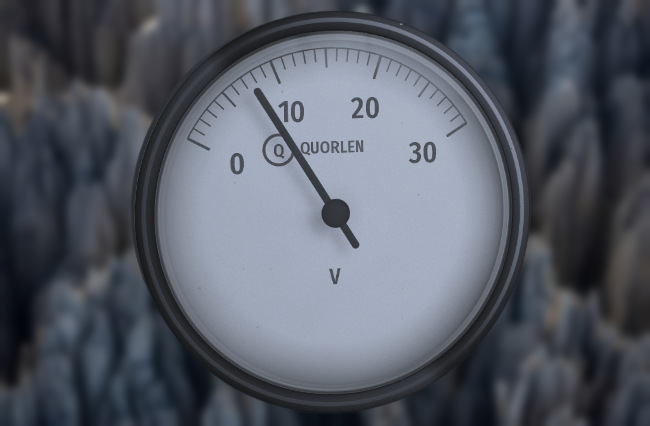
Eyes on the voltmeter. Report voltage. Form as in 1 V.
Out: 7.5 V
